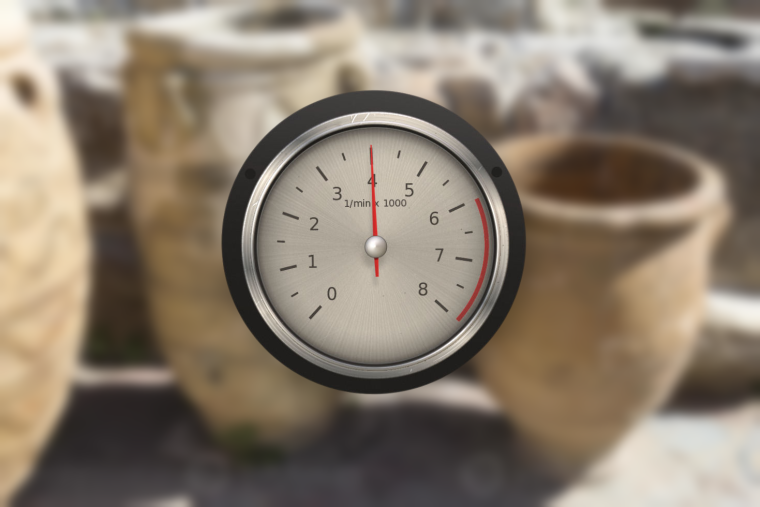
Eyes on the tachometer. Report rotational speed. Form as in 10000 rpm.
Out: 4000 rpm
